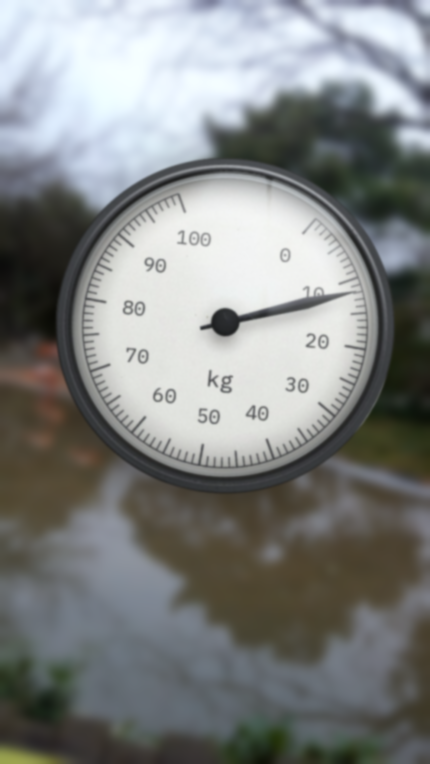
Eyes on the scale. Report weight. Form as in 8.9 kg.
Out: 12 kg
